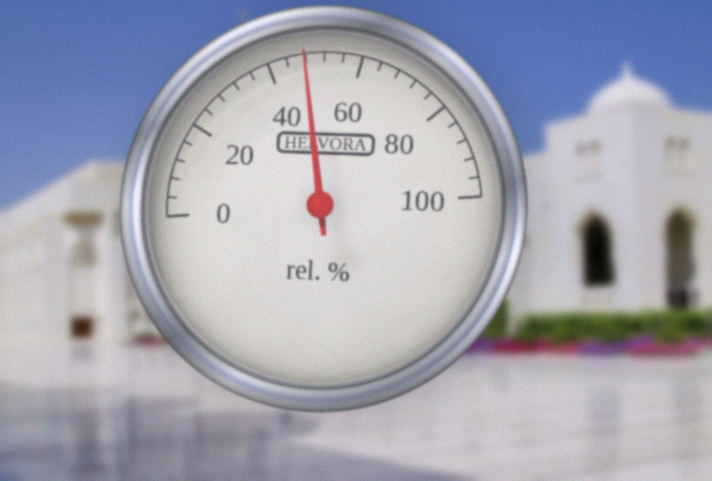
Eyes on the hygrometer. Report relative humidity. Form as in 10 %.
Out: 48 %
